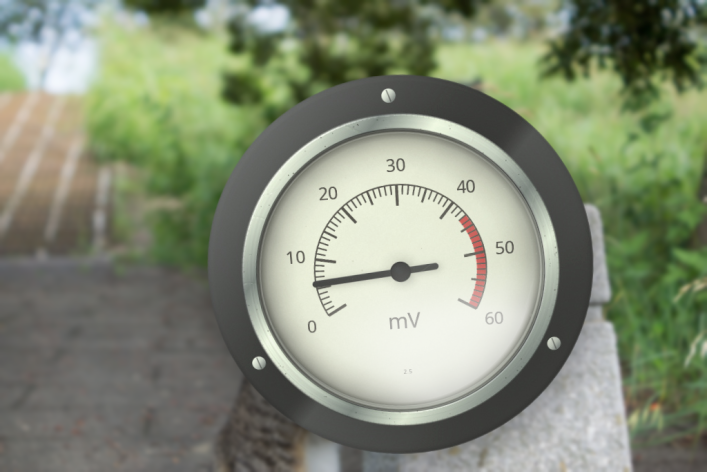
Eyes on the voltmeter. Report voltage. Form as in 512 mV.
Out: 6 mV
